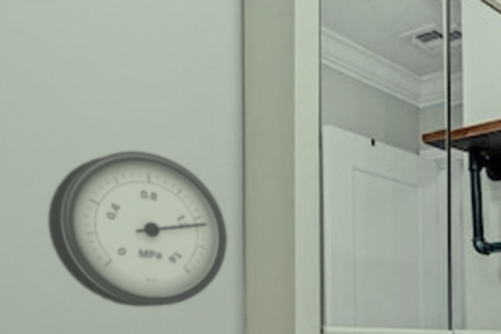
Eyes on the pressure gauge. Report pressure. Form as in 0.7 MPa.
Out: 1.25 MPa
